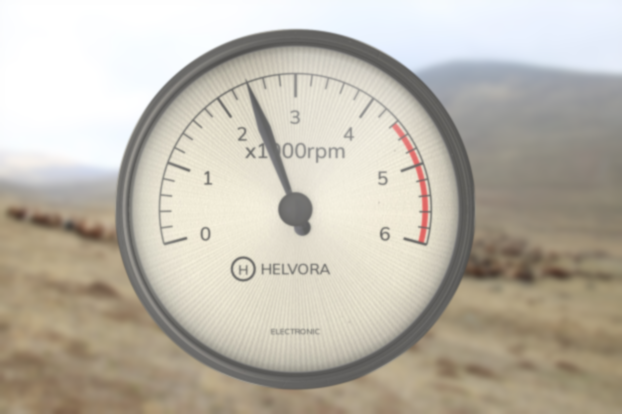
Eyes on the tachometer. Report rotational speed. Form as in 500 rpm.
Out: 2400 rpm
